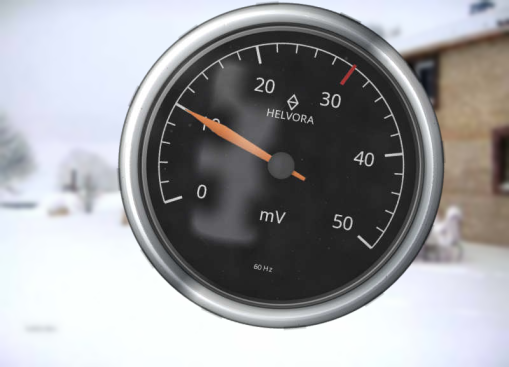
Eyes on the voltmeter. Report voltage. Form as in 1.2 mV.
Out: 10 mV
